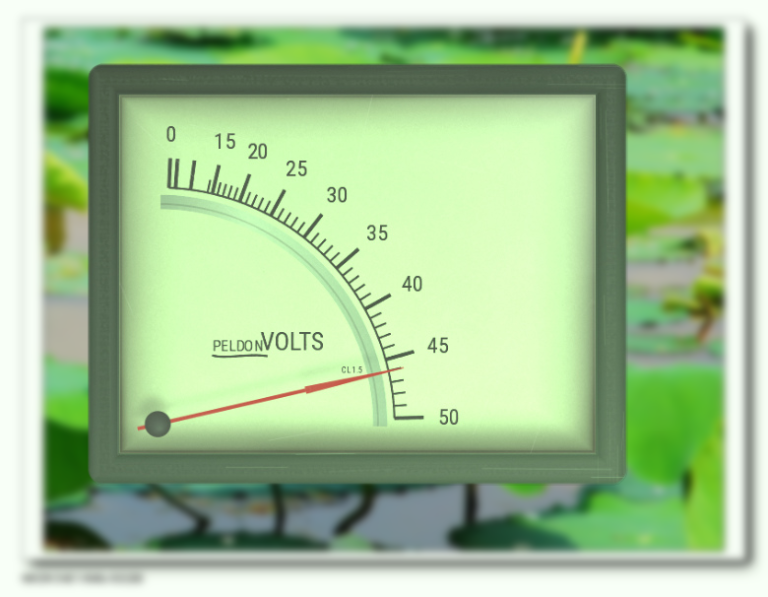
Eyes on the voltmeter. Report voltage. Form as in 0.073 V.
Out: 46 V
